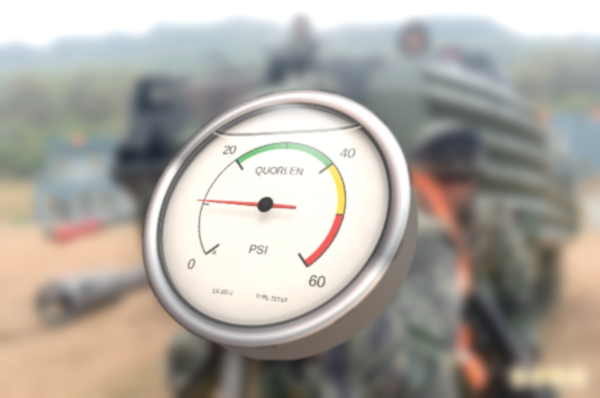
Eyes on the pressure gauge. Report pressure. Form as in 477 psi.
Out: 10 psi
